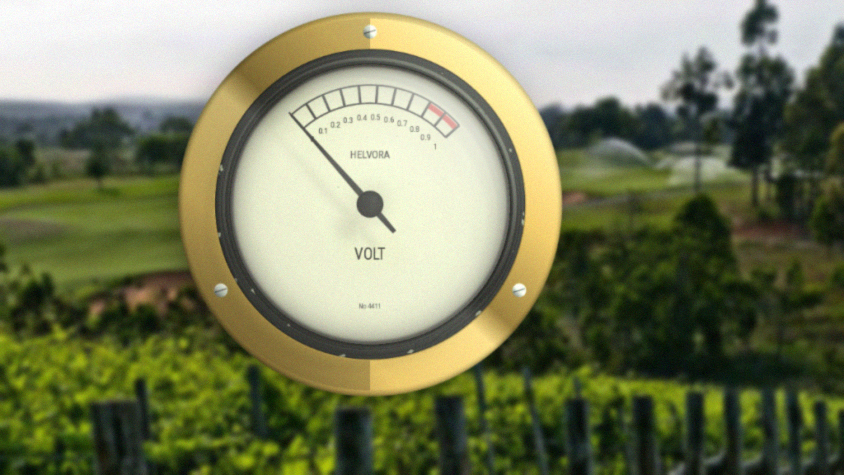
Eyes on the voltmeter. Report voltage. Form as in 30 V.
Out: 0 V
